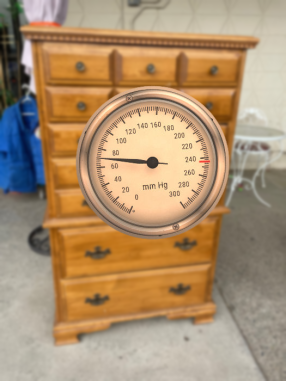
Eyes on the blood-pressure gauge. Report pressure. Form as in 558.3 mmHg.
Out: 70 mmHg
